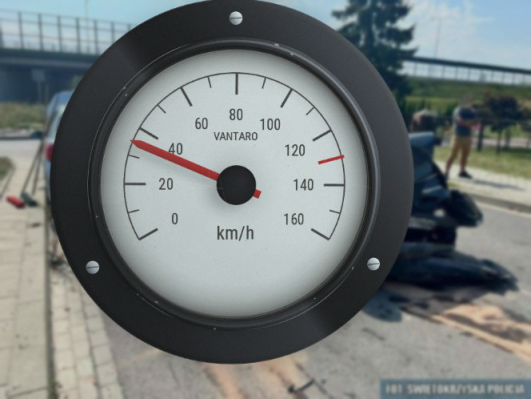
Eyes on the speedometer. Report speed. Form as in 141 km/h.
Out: 35 km/h
